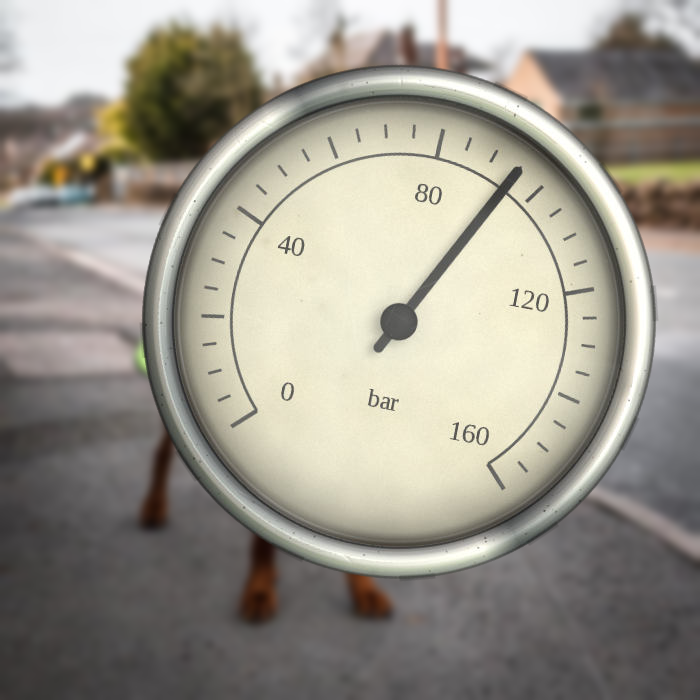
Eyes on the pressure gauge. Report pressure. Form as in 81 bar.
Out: 95 bar
